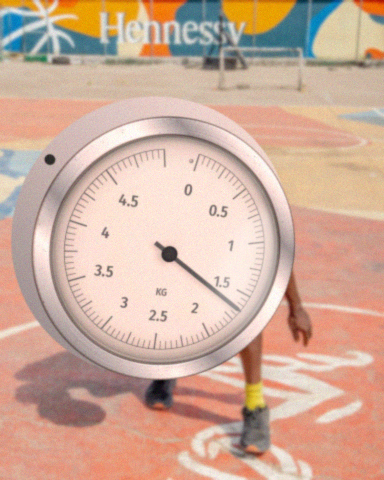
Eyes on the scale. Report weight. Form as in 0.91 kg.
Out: 1.65 kg
